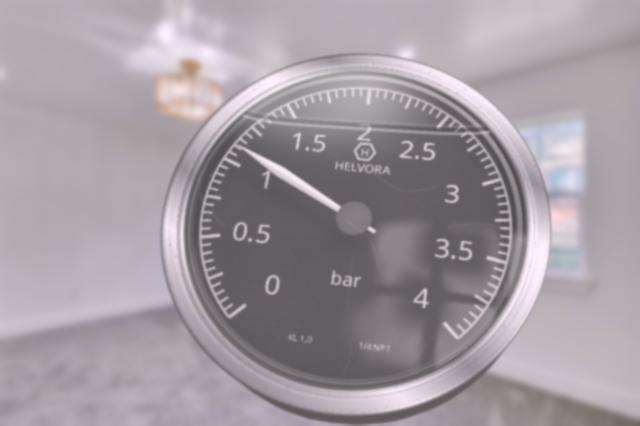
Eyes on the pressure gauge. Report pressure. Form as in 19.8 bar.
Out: 1.1 bar
